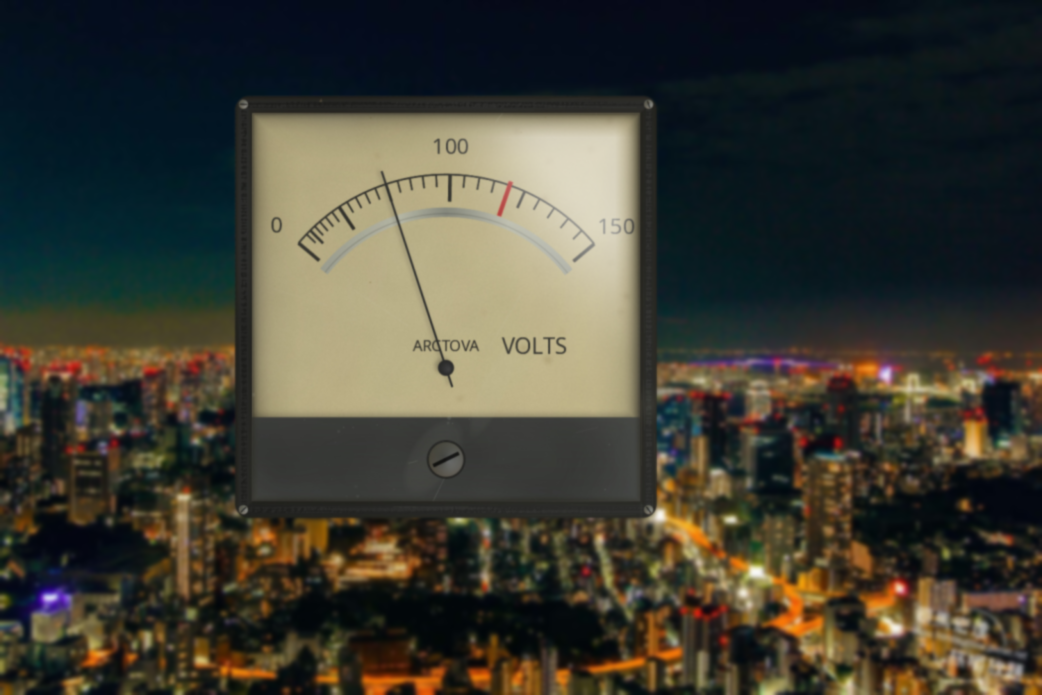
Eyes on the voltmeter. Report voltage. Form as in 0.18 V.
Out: 75 V
